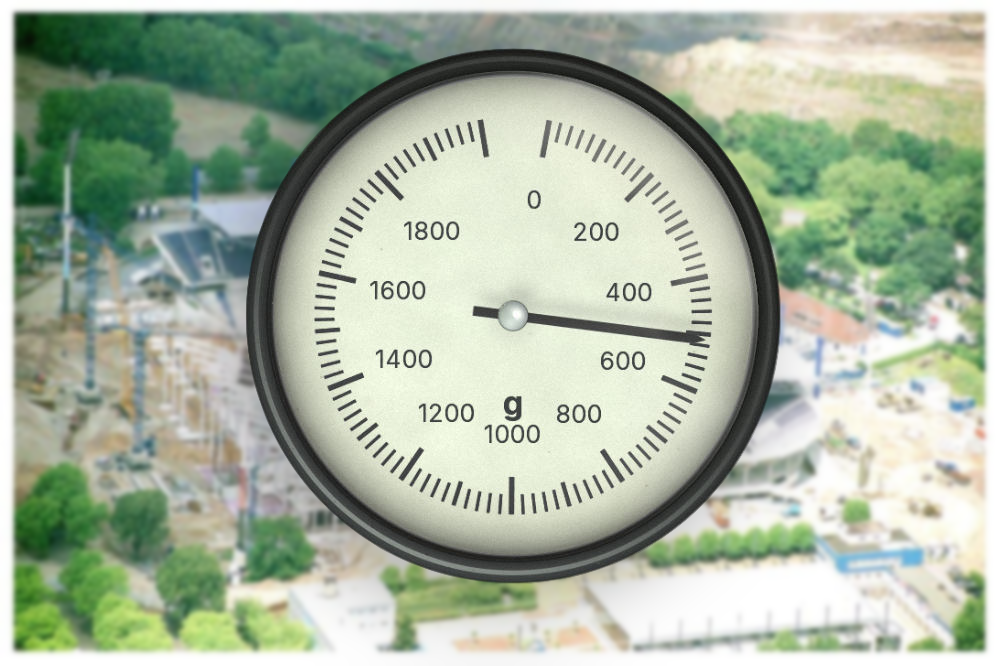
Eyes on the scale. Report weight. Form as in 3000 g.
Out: 510 g
